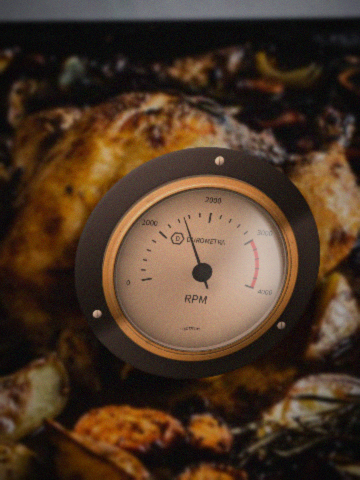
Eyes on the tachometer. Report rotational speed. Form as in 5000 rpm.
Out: 1500 rpm
